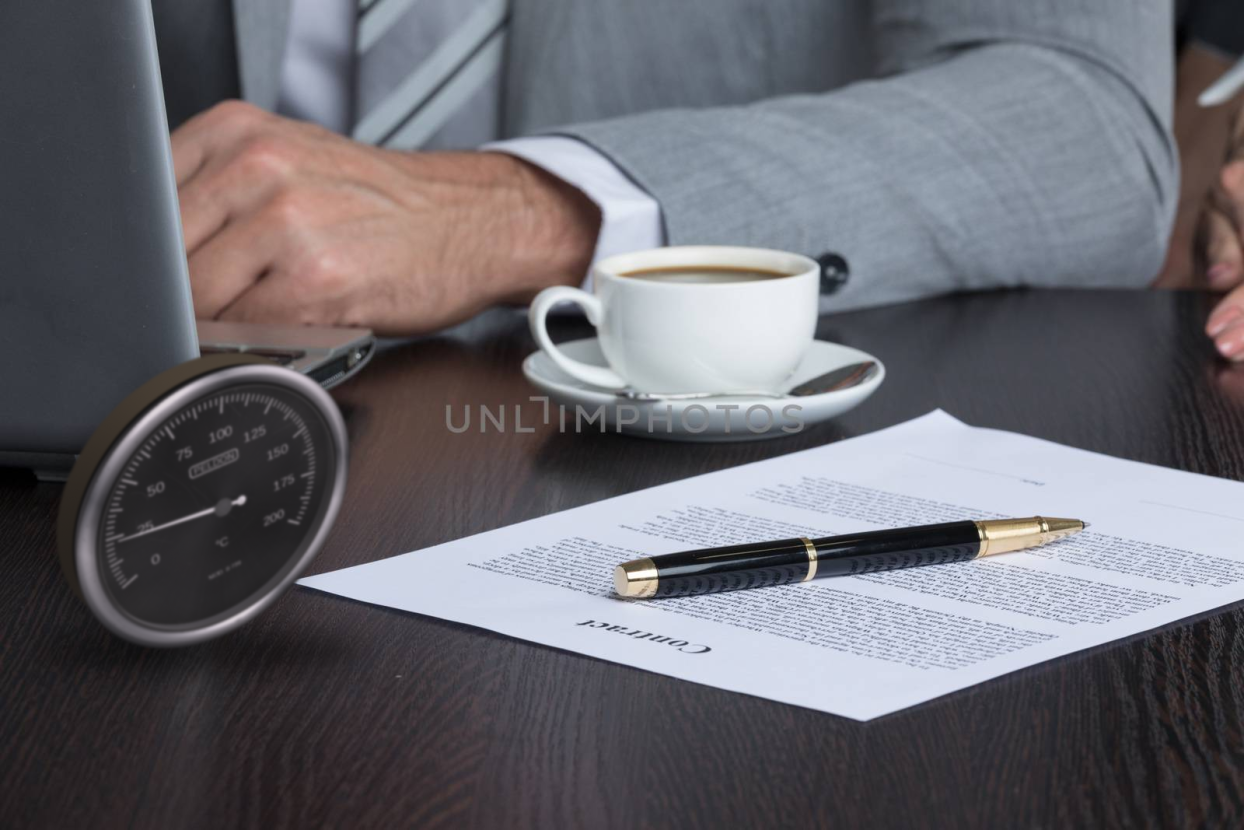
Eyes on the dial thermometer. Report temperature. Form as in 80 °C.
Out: 25 °C
